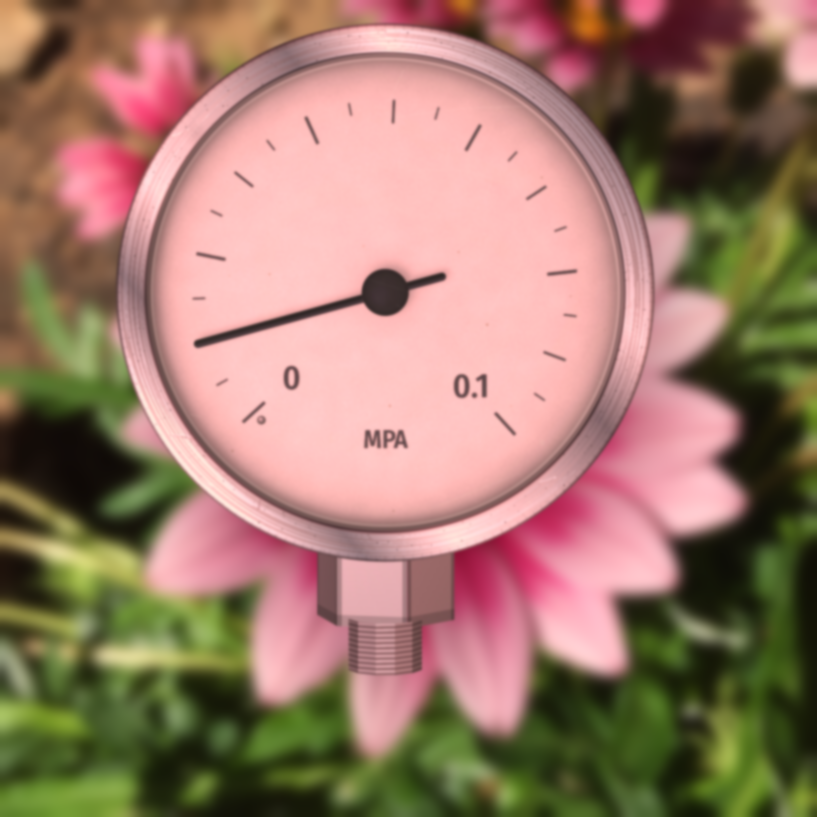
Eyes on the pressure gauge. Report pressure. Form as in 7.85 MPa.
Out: 0.01 MPa
